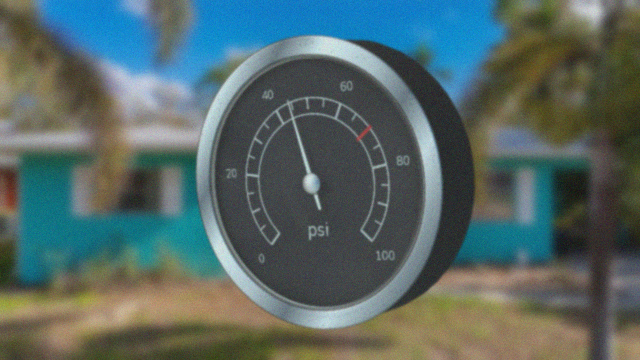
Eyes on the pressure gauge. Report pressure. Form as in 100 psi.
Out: 45 psi
